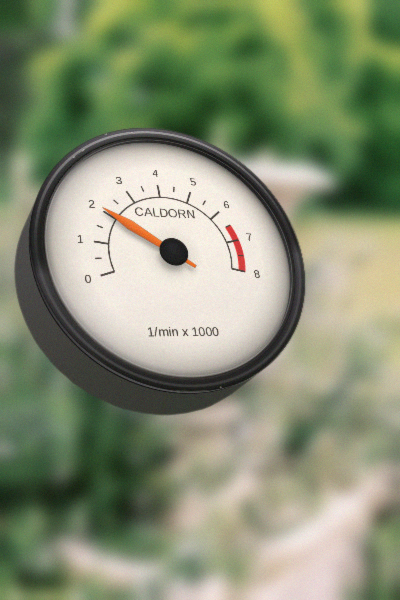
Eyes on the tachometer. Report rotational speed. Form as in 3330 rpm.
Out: 2000 rpm
